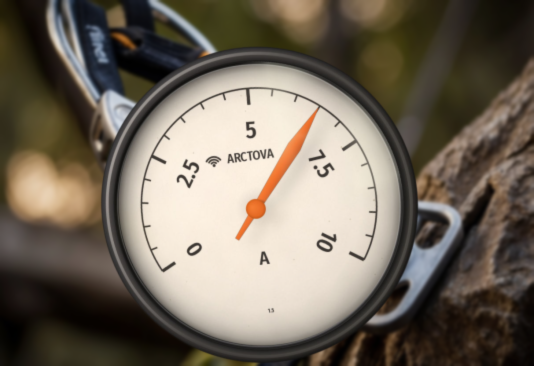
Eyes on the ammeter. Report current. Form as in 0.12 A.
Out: 6.5 A
